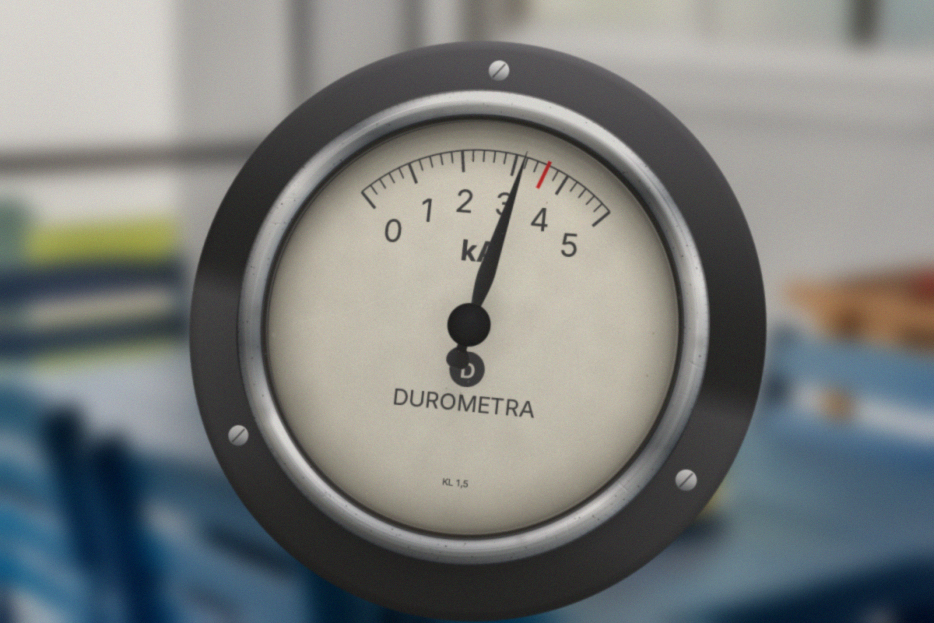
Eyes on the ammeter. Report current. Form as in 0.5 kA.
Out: 3.2 kA
